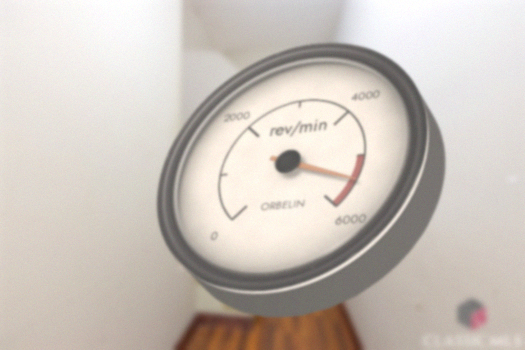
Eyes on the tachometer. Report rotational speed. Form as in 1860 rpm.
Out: 5500 rpm
